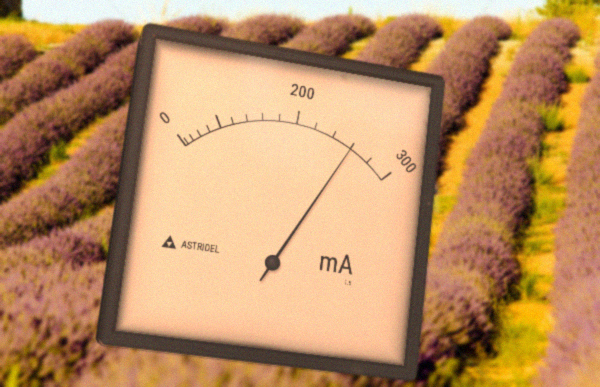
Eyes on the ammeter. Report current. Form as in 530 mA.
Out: 260 mA
